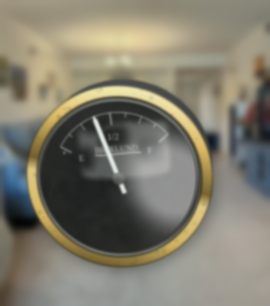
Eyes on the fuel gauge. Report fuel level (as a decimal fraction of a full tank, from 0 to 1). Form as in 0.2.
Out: 0.375
